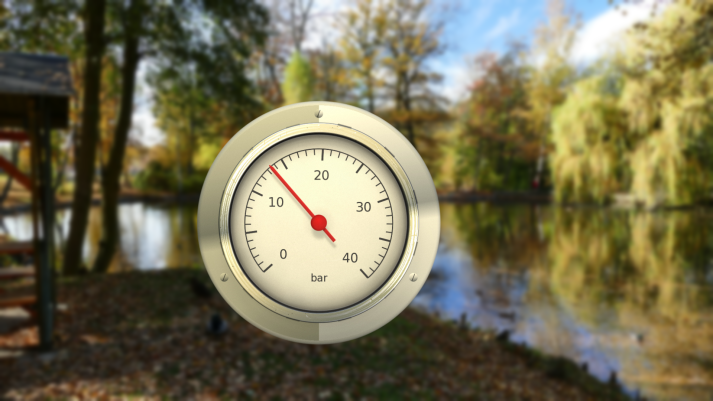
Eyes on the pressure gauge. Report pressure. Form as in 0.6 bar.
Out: 13.5 bar
